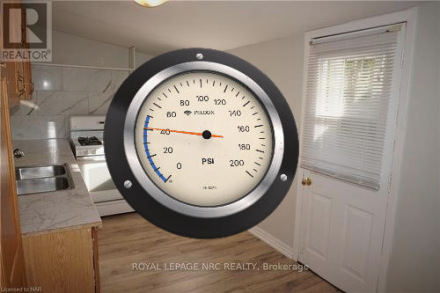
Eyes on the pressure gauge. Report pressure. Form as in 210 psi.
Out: 40 psi
